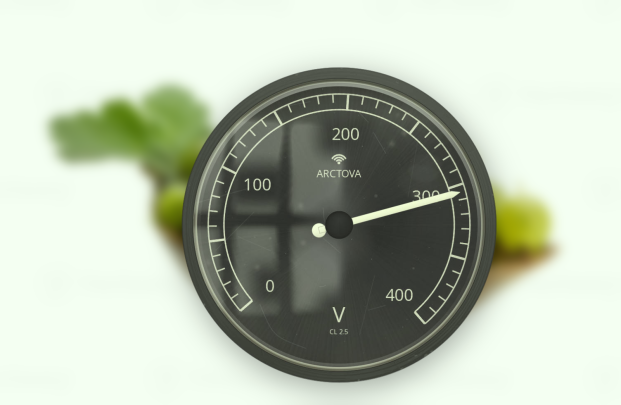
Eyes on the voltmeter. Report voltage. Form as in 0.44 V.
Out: 305 V
